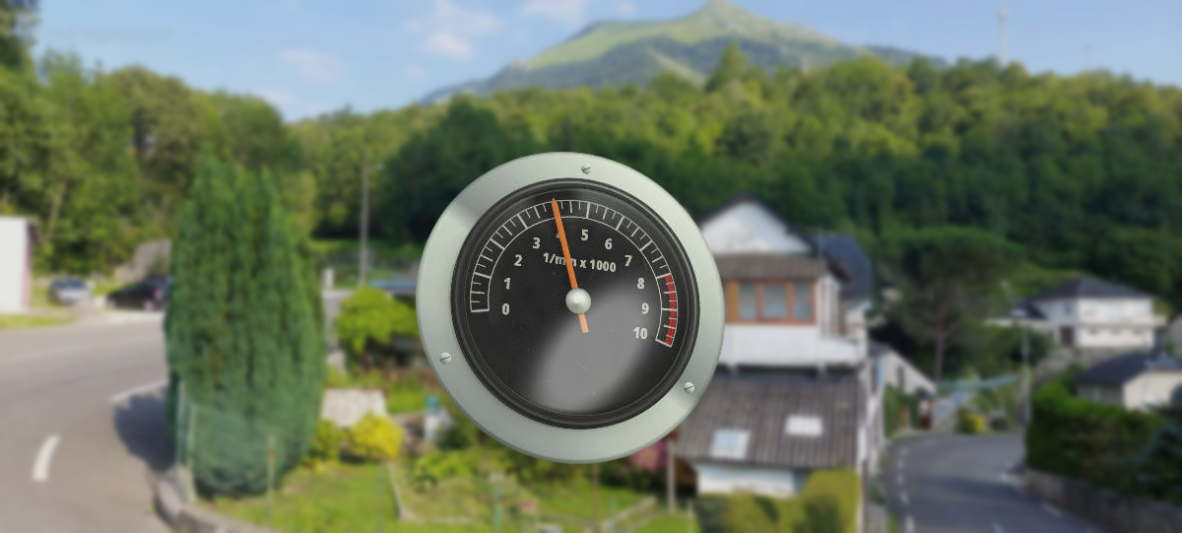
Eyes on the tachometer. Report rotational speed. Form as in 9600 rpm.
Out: 4000 rpm
